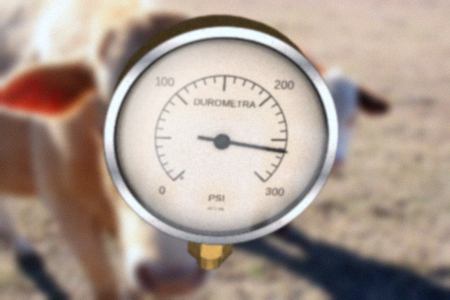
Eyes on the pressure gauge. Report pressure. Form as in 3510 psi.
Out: 260 psi
